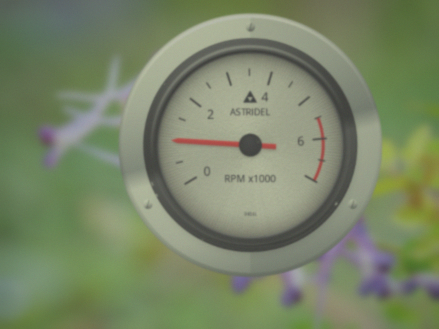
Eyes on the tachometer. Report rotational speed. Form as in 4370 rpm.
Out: 1000 rpm
